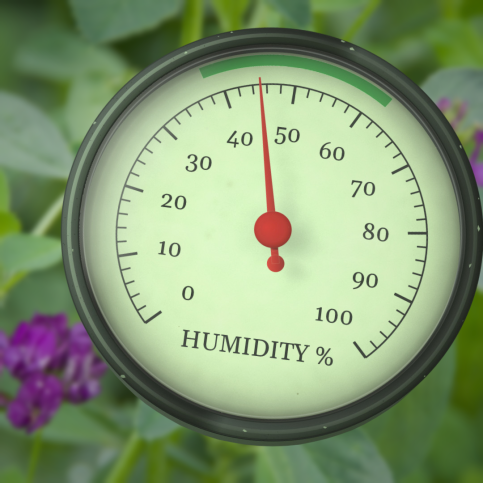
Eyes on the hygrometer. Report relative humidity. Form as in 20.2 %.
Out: 45 %
